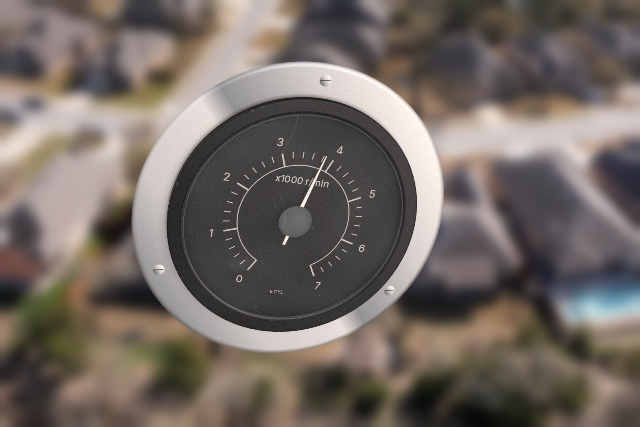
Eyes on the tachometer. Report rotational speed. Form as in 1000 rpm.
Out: 3800 rpm
